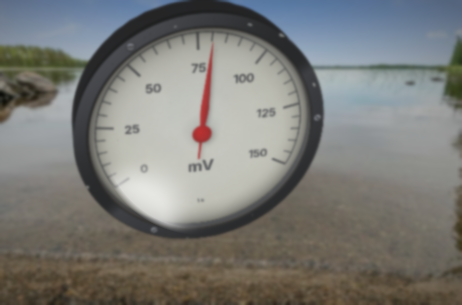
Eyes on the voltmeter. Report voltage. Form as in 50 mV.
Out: 80 mV
